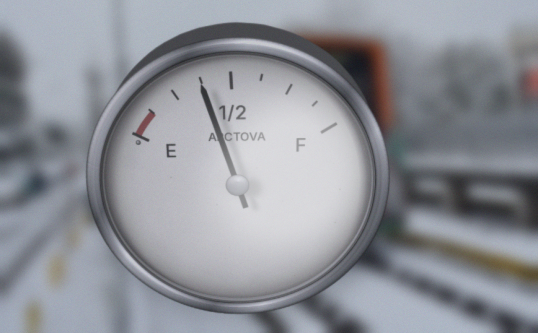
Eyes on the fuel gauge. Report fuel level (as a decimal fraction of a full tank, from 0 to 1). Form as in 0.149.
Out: 0.375
